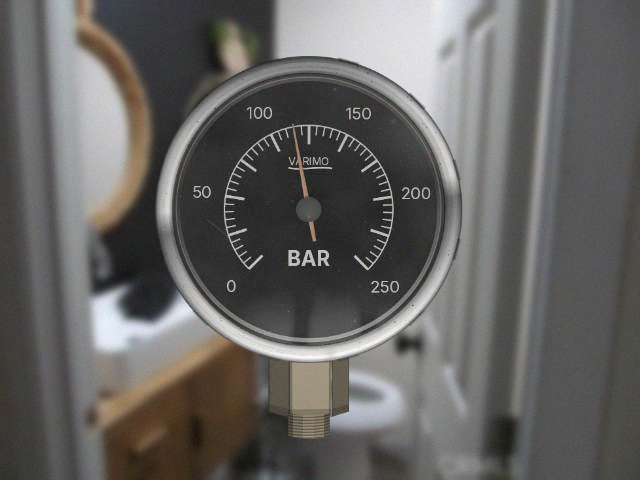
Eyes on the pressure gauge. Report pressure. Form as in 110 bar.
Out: 115 bar
